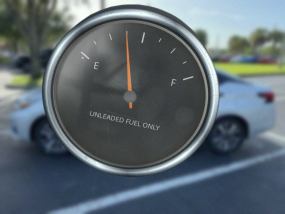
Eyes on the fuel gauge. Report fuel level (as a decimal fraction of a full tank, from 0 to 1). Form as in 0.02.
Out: 0.375
